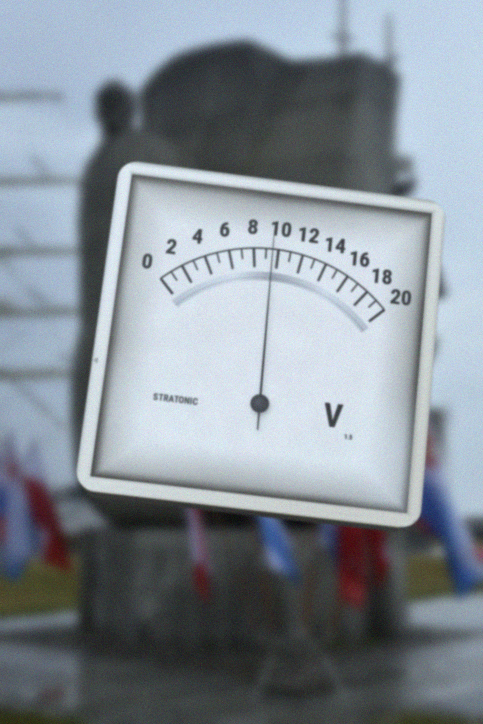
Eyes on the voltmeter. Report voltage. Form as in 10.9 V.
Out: 9.5 V
